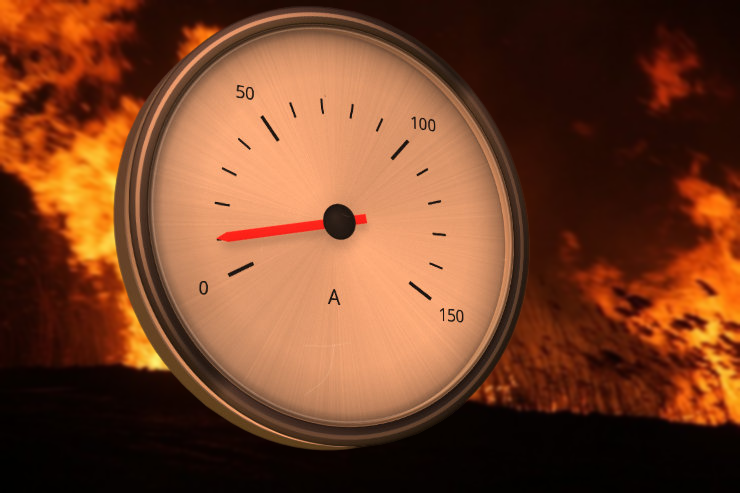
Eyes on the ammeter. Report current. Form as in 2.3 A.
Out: 10 A
